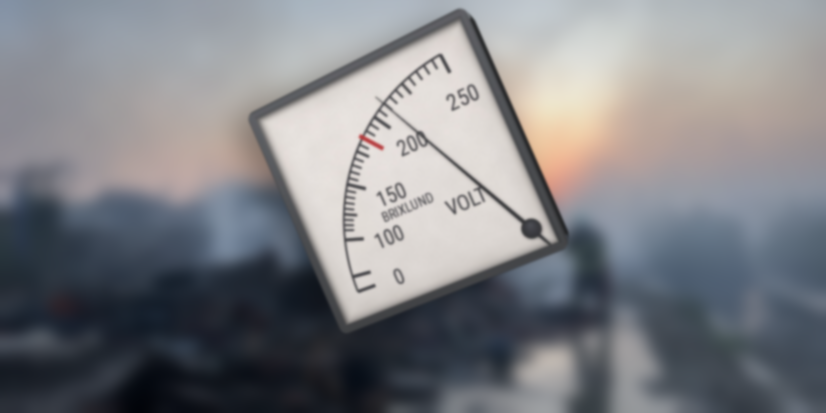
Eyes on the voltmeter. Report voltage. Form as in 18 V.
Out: 210 V
